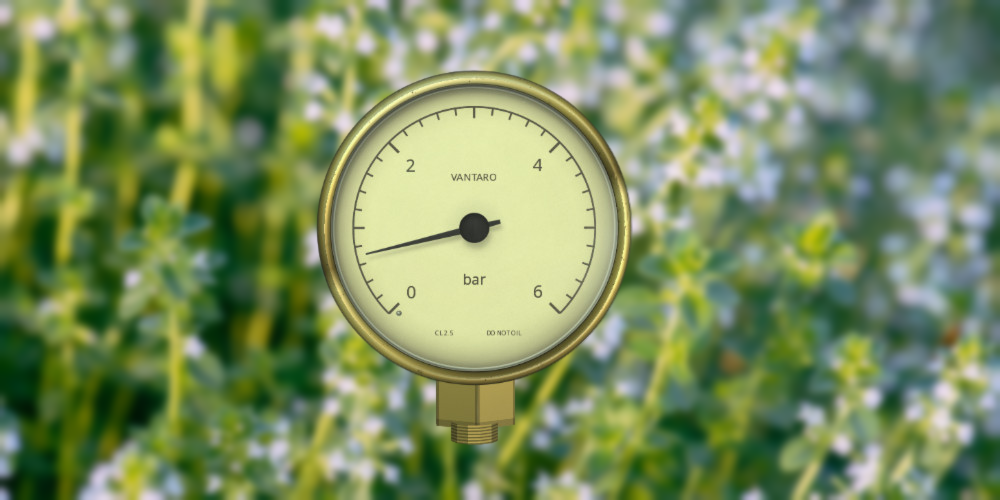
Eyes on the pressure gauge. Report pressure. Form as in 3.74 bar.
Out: 0.7 bar
